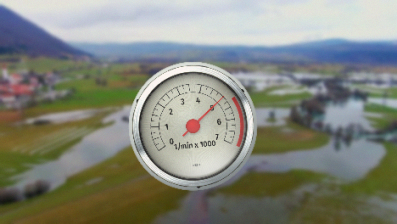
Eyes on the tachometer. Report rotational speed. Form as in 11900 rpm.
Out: 5000 rpm
